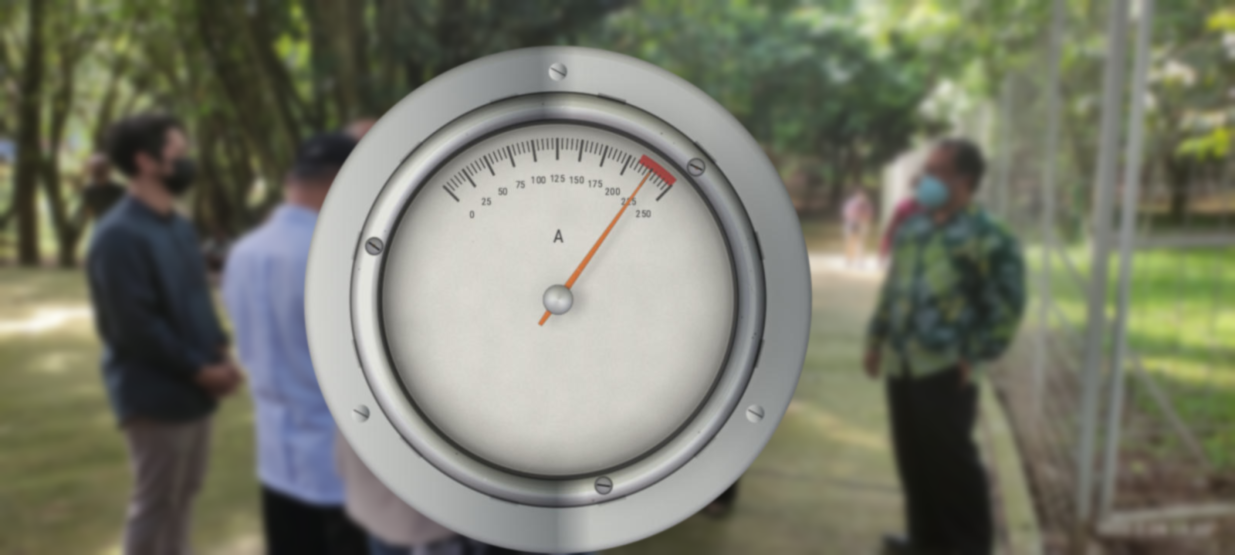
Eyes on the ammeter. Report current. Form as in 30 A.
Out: 225 A
